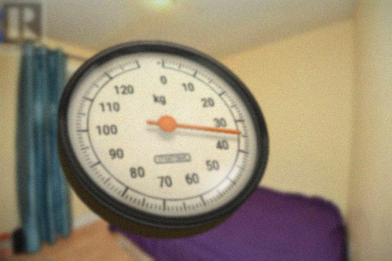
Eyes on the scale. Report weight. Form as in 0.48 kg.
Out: 35 kg
